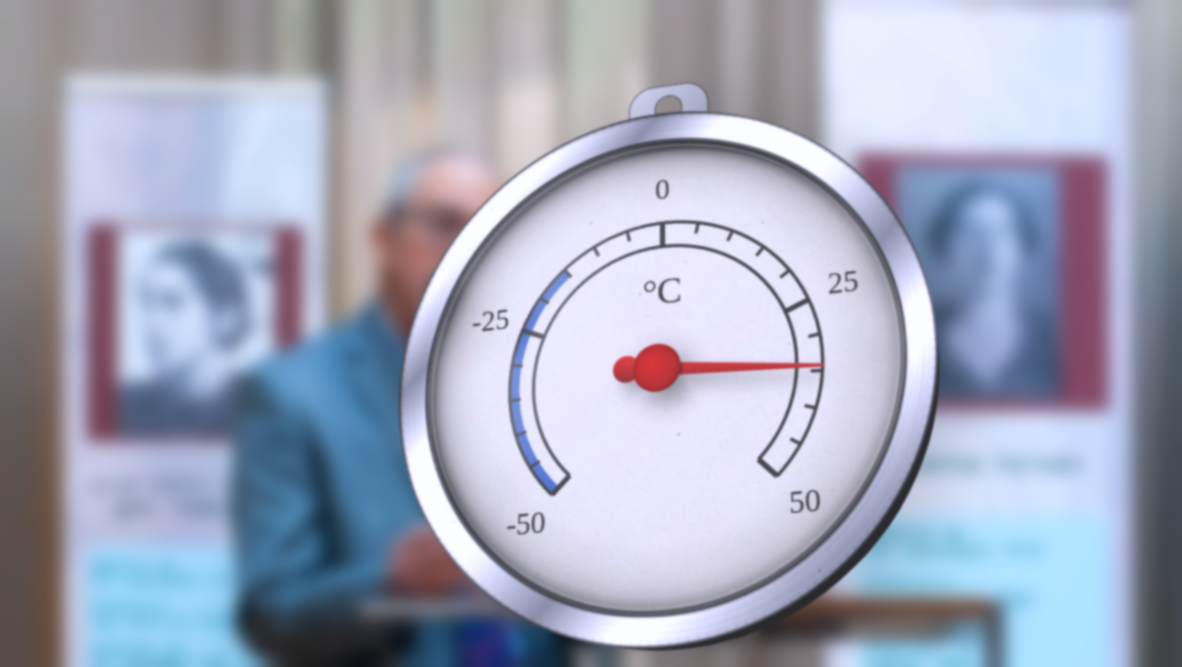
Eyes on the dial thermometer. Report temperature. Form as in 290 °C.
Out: 35 °C
